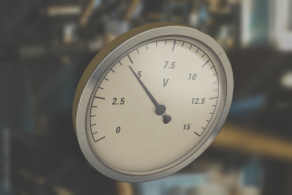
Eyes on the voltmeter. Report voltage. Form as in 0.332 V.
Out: 4.75 V
